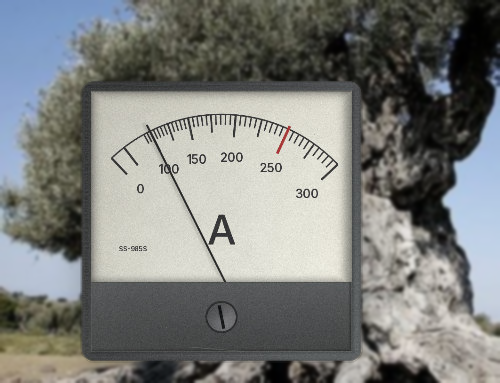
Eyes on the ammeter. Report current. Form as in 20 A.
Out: 100 A
